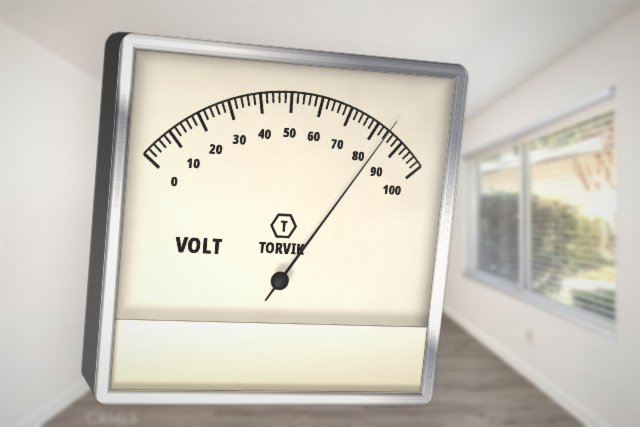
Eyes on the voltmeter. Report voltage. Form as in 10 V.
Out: 84 V
